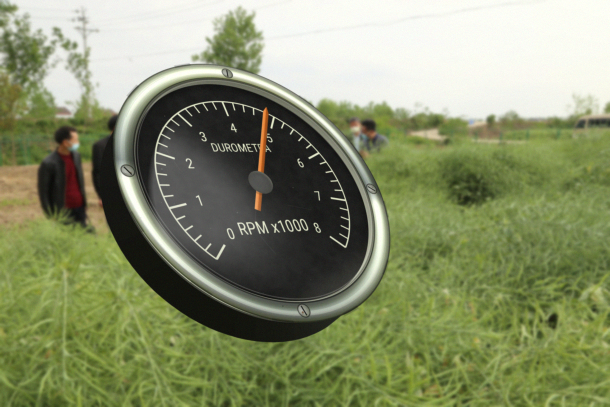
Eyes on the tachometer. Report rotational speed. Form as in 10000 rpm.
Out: 4800 rpm
